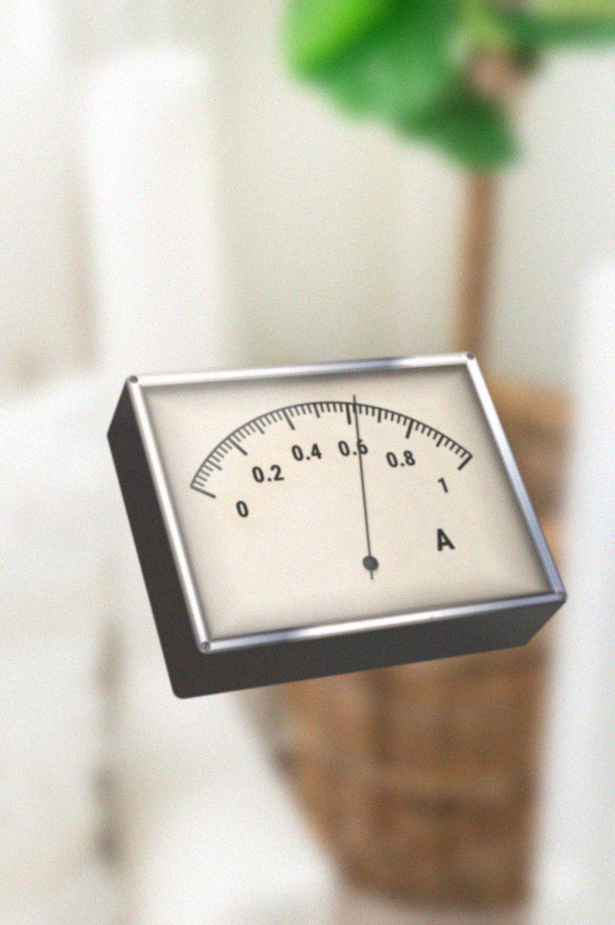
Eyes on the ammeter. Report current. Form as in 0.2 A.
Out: 0.62 A
